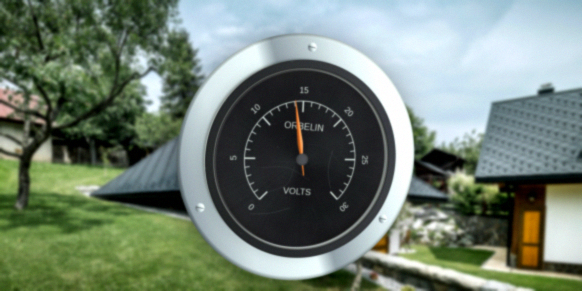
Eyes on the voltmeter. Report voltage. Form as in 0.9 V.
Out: 14 V
